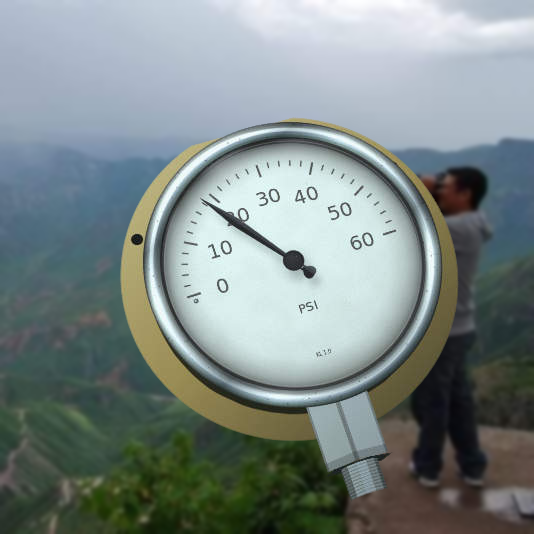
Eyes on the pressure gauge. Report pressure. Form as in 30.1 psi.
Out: 18 psi
